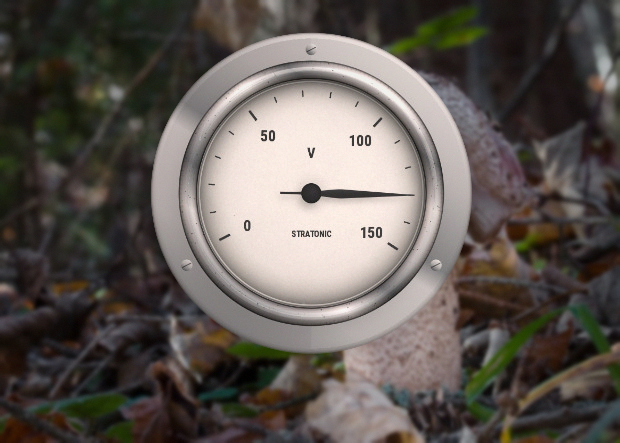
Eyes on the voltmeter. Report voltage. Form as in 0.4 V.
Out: 130 V
